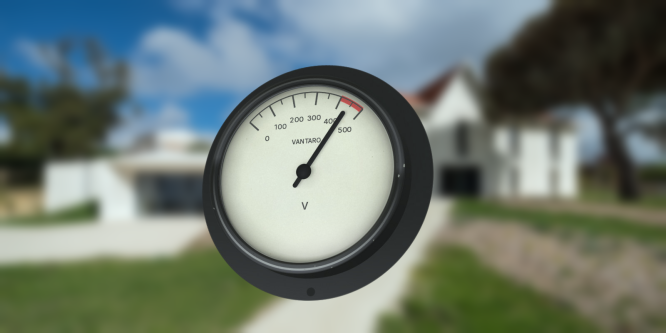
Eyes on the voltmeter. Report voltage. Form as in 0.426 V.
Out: 450 V
